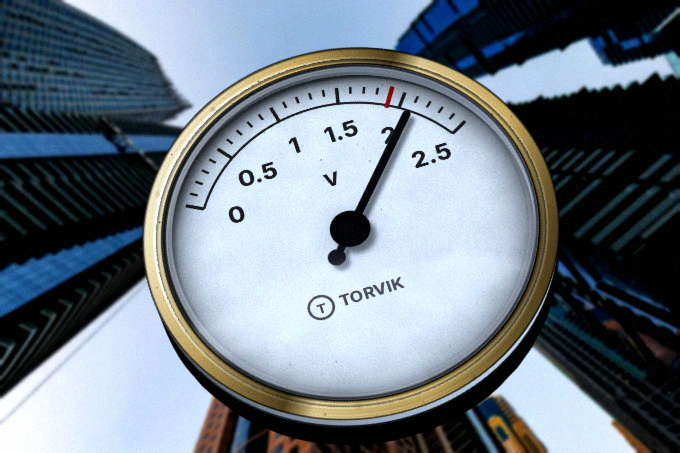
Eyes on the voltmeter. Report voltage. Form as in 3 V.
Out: 2.1 V
